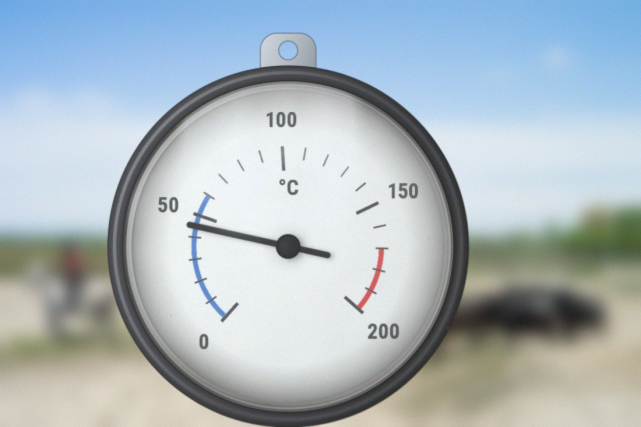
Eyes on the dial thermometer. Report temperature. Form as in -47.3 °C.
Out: 45 °C
